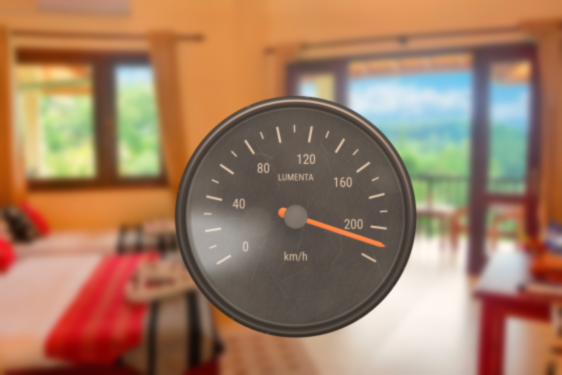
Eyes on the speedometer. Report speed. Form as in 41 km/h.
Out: 210 km/h
